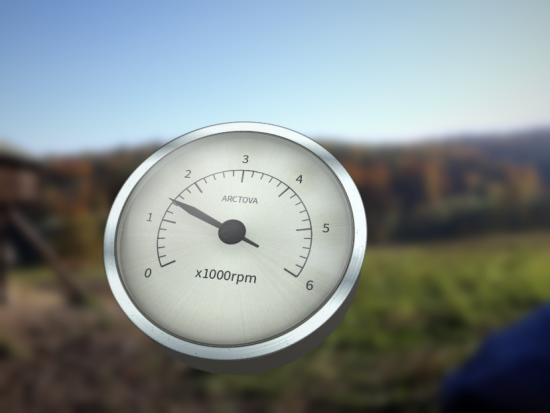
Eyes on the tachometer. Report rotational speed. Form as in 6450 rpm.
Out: 1400 rpm
